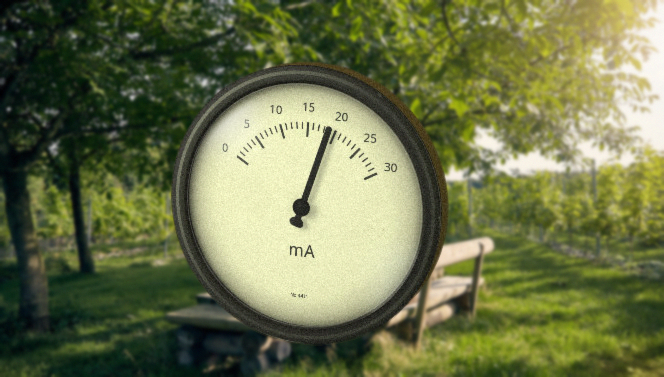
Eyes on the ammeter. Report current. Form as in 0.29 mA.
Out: 19 mA
